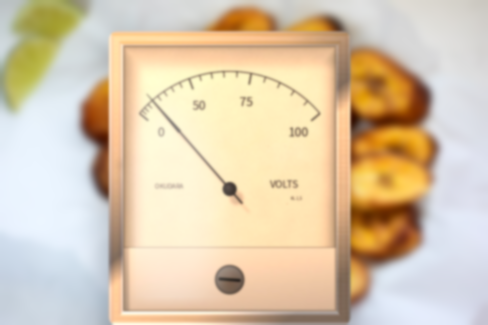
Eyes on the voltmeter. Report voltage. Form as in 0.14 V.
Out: 25 V
